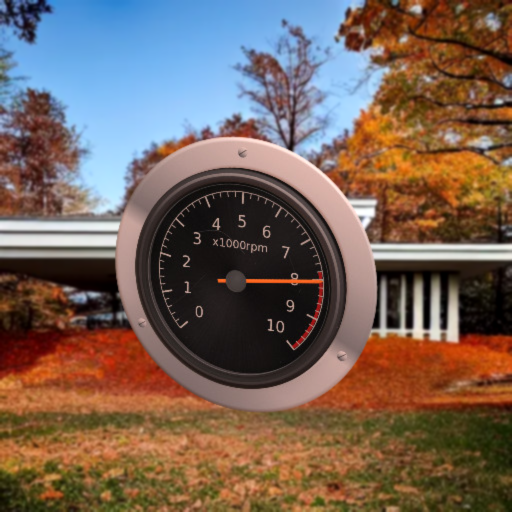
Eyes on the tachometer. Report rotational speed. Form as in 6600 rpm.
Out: 8000 rpm
